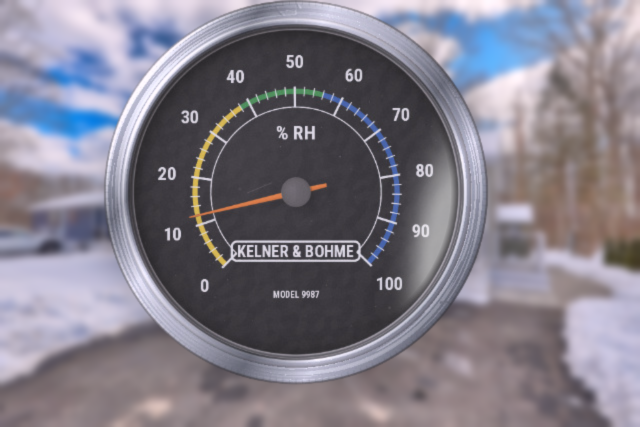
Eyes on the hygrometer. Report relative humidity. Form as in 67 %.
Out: 12 %
